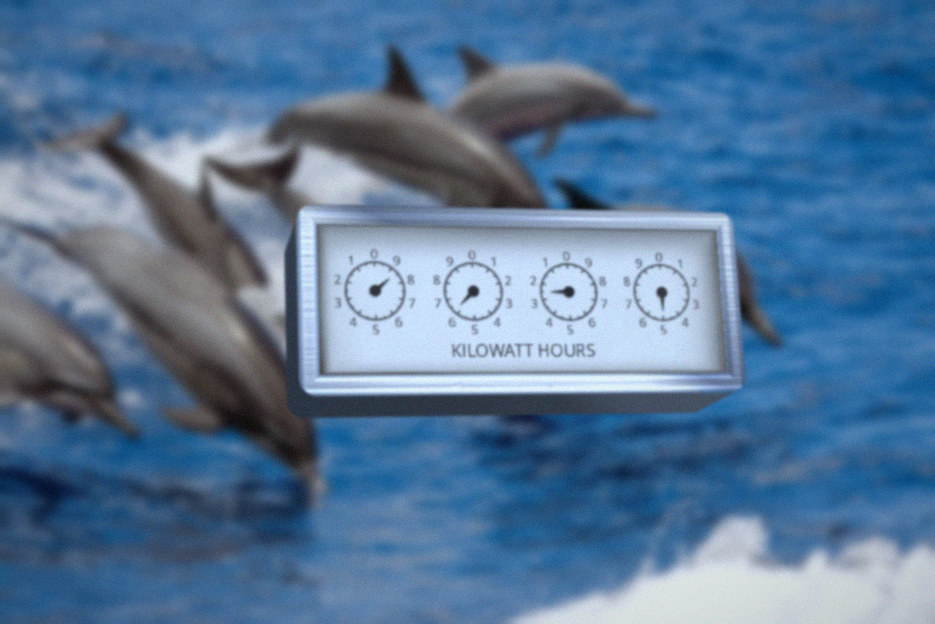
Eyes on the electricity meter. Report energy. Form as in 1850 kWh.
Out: 8625 kWh
